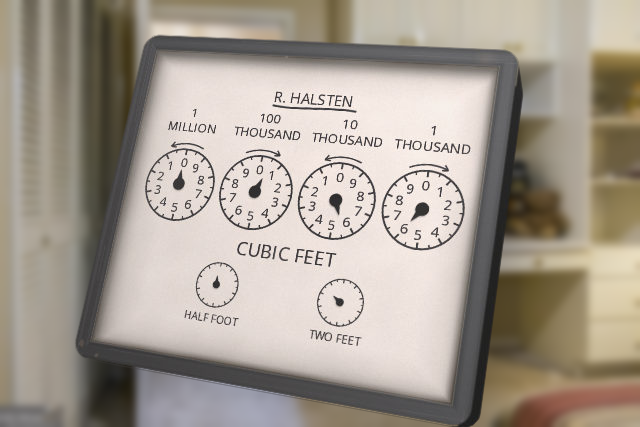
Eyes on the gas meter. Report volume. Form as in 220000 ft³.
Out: 5600 ft³
